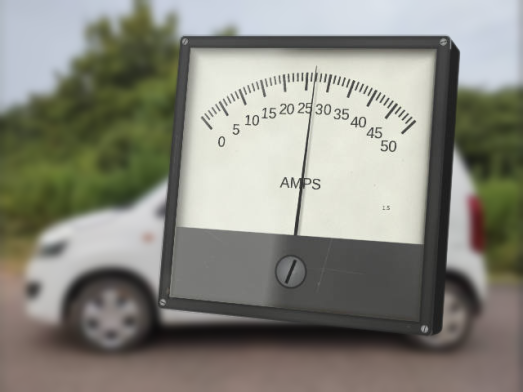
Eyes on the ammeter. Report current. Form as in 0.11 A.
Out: 27 A
